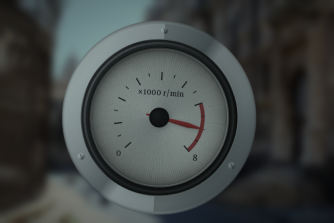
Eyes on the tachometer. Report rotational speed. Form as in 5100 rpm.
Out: 7000 rpm
